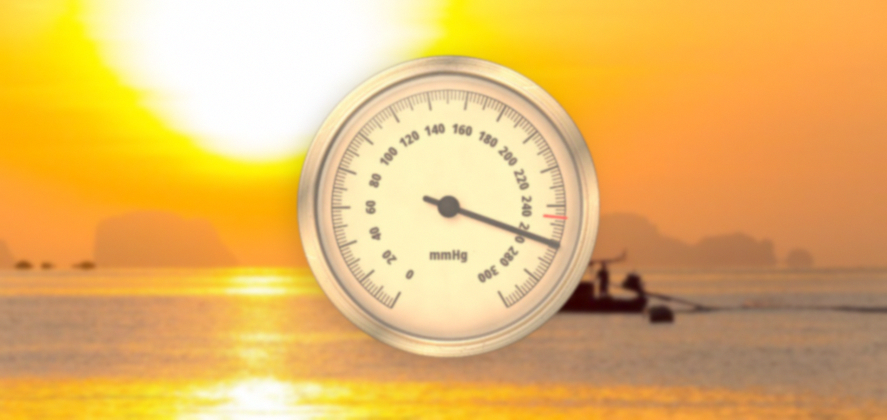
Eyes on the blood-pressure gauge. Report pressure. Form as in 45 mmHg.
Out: 260 mmHg
